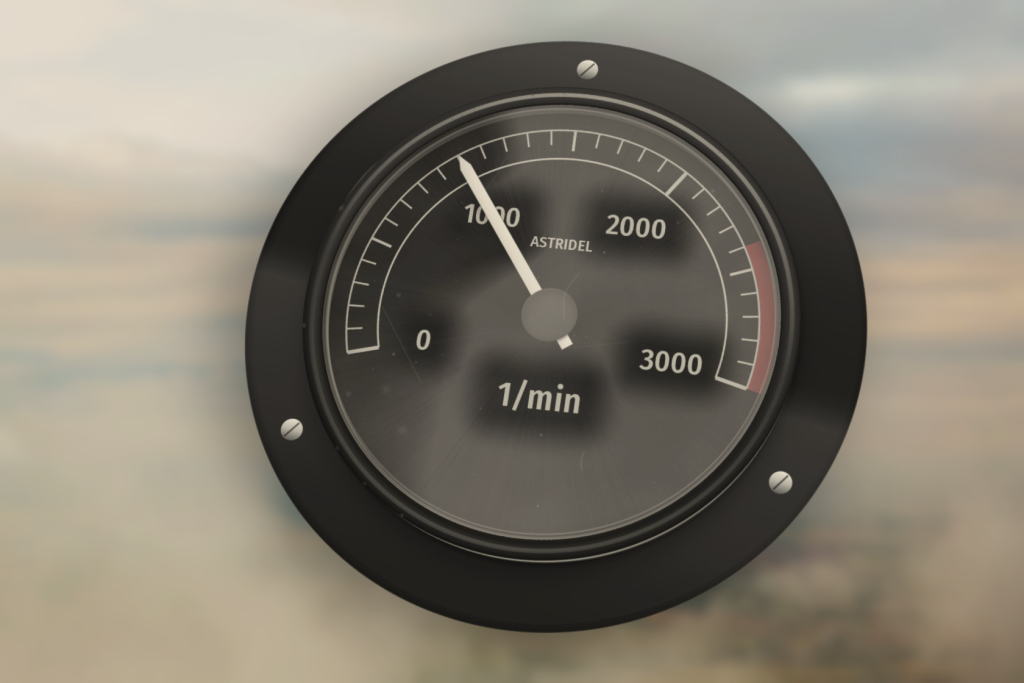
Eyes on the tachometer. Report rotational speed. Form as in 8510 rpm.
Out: 1000 rpm
